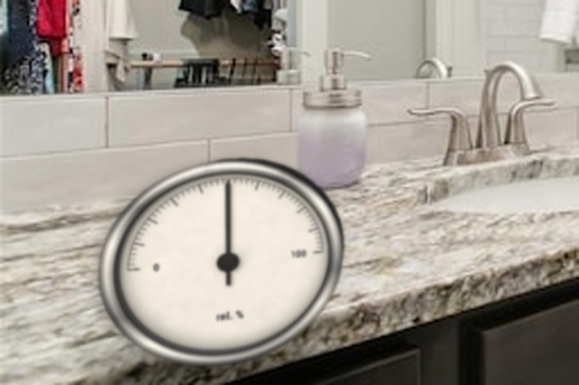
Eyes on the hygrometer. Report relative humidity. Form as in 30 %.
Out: 50 %
